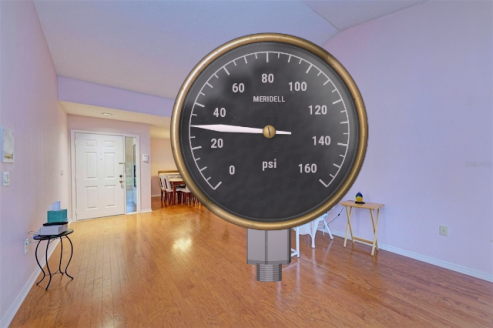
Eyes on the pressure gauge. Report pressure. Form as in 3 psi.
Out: 30 psi
